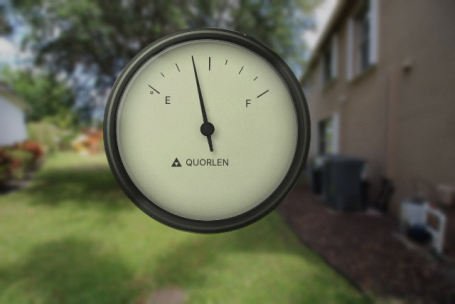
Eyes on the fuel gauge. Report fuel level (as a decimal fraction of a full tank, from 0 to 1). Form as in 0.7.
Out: 0.375
